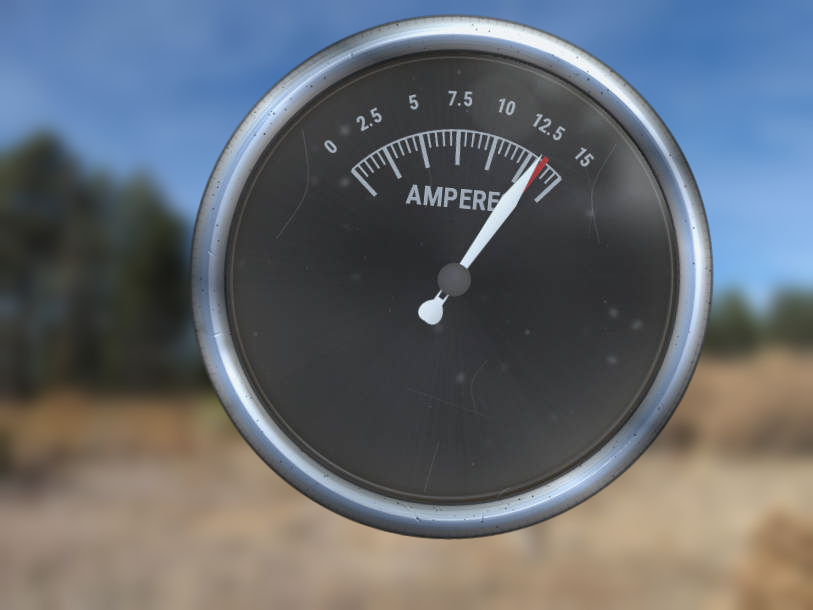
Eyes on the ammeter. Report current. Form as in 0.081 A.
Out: 13 A
